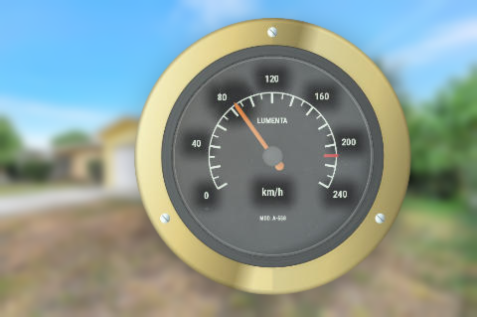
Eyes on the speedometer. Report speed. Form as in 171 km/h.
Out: 85 km/h
